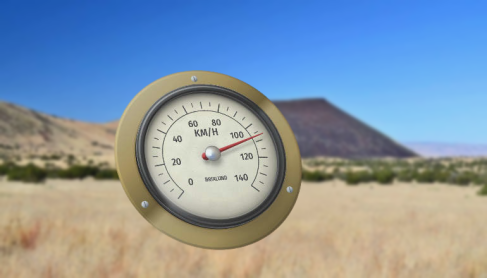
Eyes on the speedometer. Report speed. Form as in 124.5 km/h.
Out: 107.5 km/h
